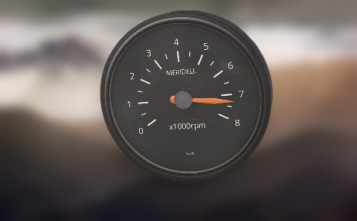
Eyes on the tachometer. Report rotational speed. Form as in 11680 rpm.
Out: 7250 rpm
